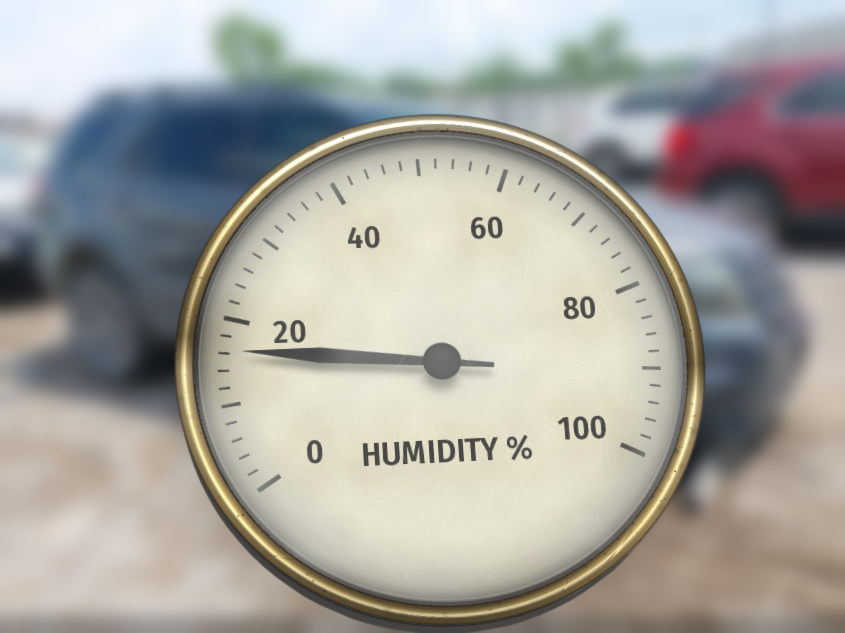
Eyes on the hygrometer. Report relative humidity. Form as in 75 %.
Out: 16 %
